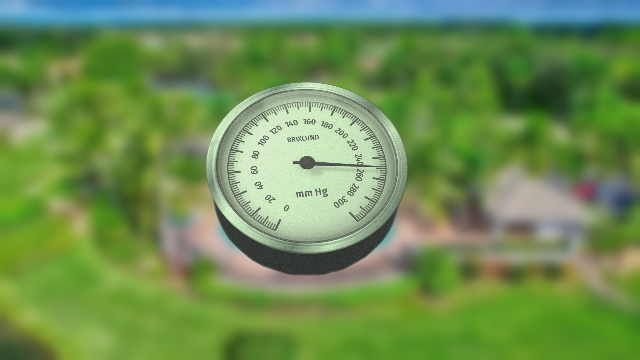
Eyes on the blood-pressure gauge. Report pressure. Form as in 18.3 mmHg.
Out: 250 mmHg
